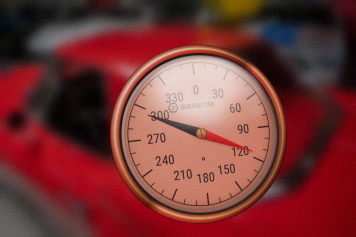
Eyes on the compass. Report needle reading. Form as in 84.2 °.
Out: 115 °
